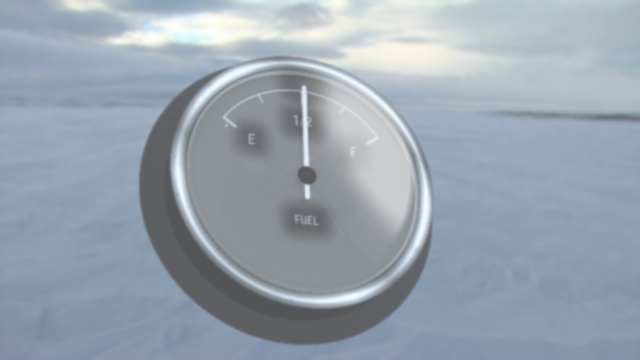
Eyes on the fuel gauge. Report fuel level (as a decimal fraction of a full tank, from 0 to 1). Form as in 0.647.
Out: 0.5
